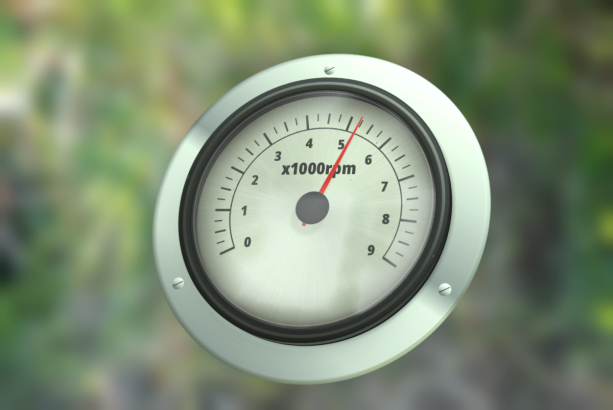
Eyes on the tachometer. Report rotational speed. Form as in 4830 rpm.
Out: 5250 rpm
